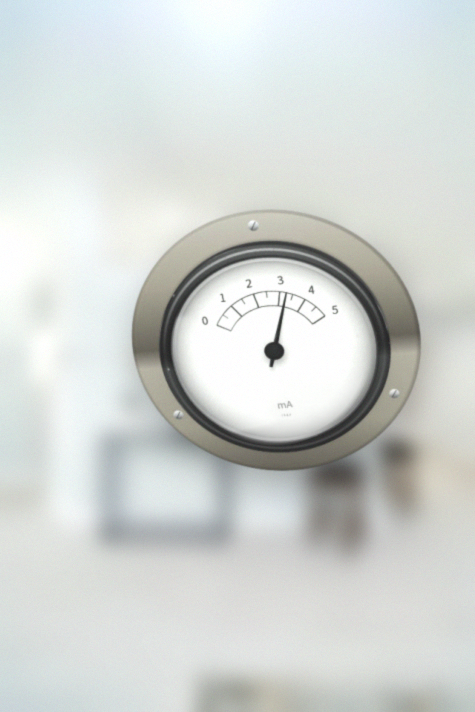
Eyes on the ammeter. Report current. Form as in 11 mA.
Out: 3.25 mA
